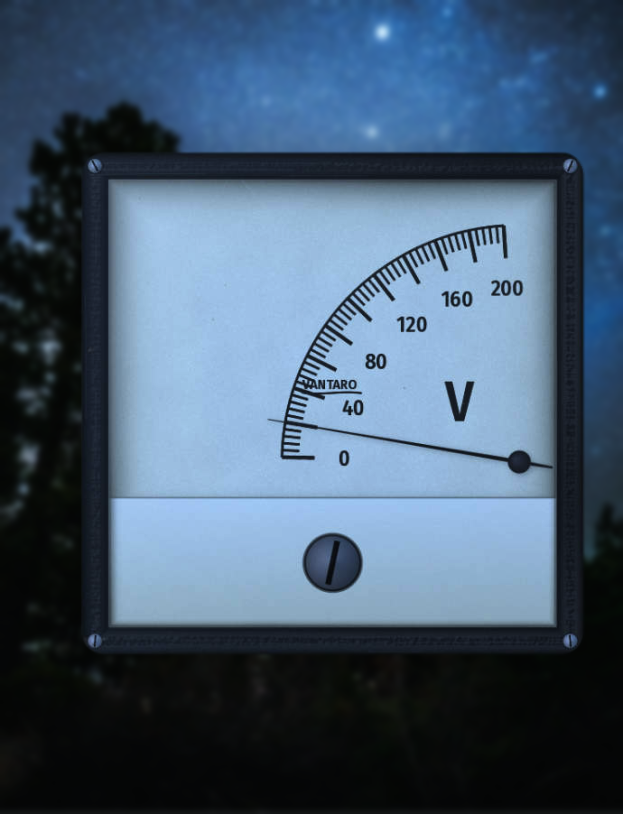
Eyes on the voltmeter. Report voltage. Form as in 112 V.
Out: 20 V
